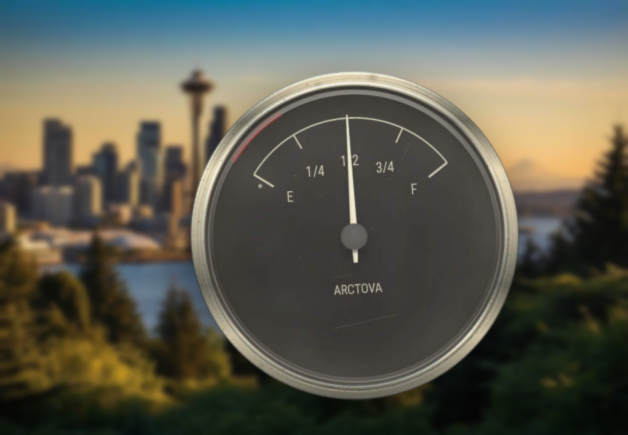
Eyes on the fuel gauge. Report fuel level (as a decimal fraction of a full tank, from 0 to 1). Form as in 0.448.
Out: 0.5
